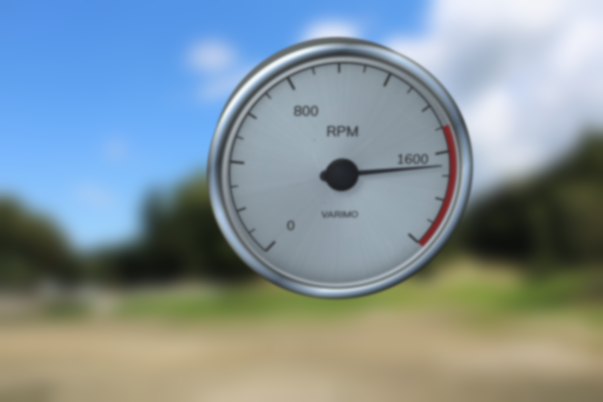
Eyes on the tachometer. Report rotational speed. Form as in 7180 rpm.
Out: 1650 rpm
